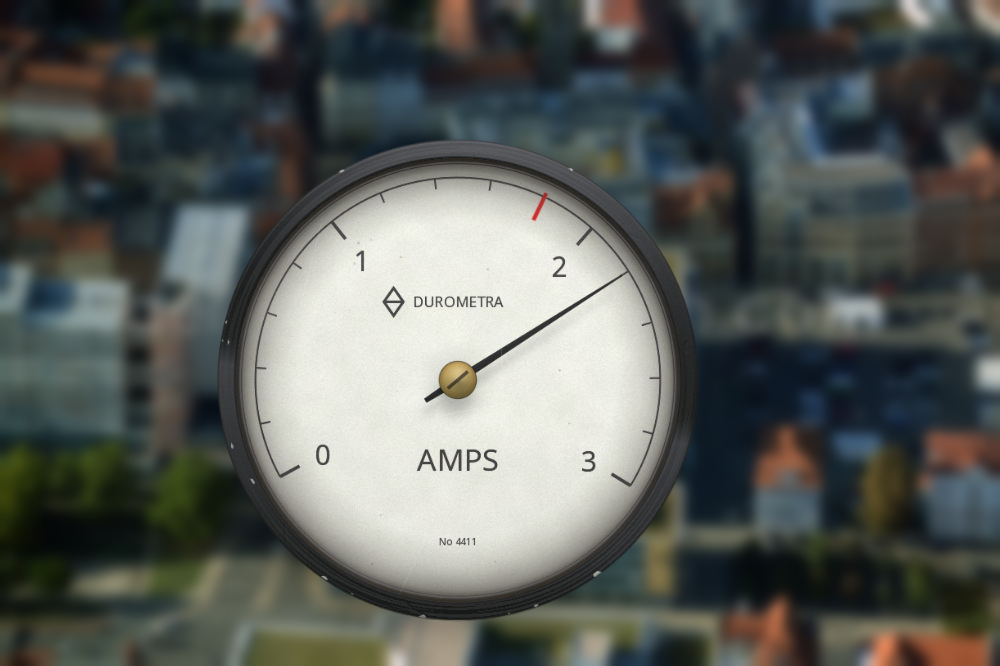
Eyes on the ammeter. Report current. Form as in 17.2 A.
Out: 2.2 A
